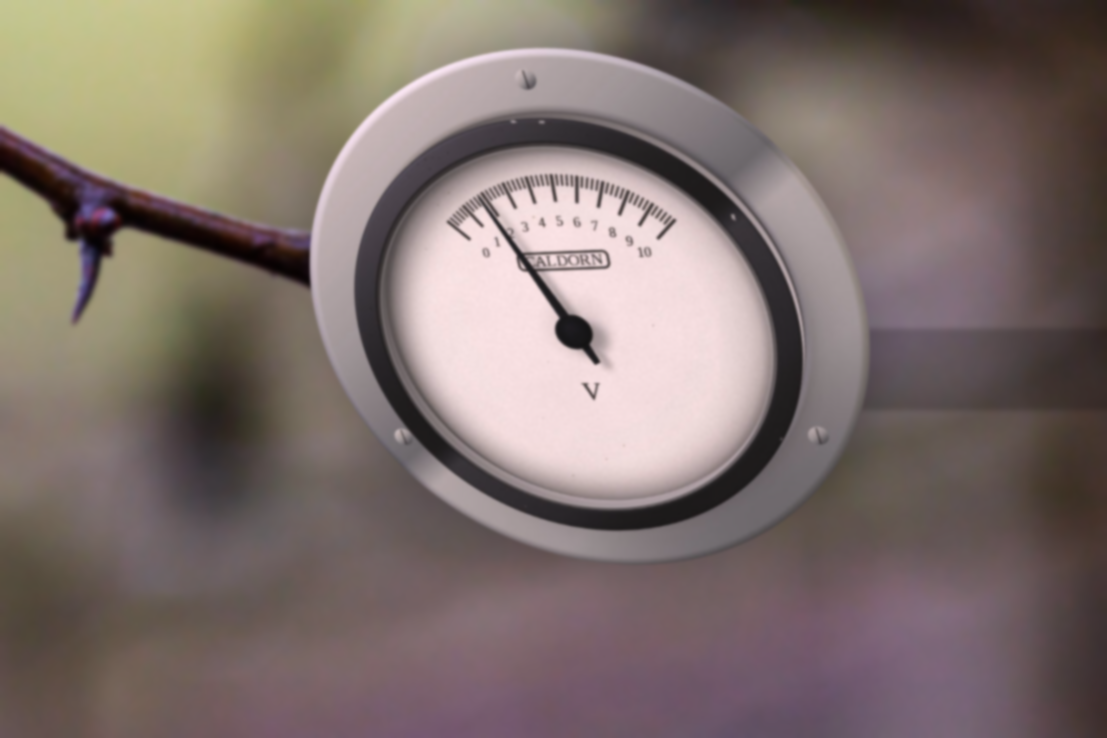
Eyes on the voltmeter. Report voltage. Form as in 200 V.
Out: 2 V
